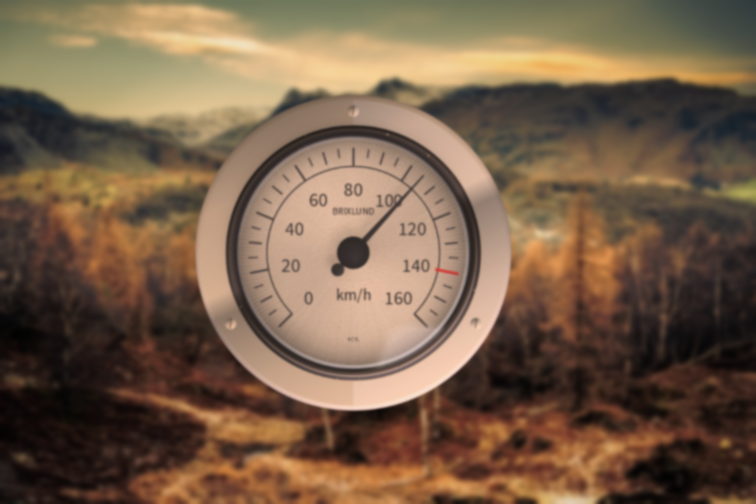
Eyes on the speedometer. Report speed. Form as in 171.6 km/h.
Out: 105 km/h
